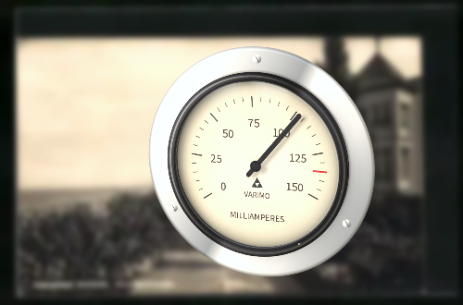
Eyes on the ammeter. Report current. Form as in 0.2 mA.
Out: 102.5 mA
